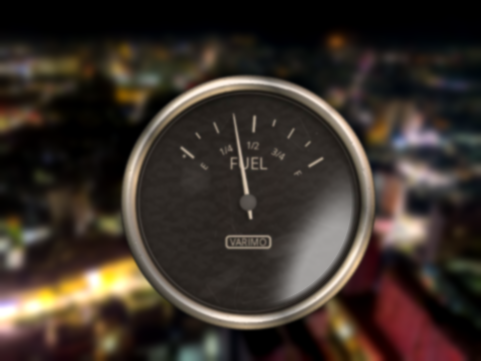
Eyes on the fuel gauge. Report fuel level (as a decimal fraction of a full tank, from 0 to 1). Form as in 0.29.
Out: 0.375
